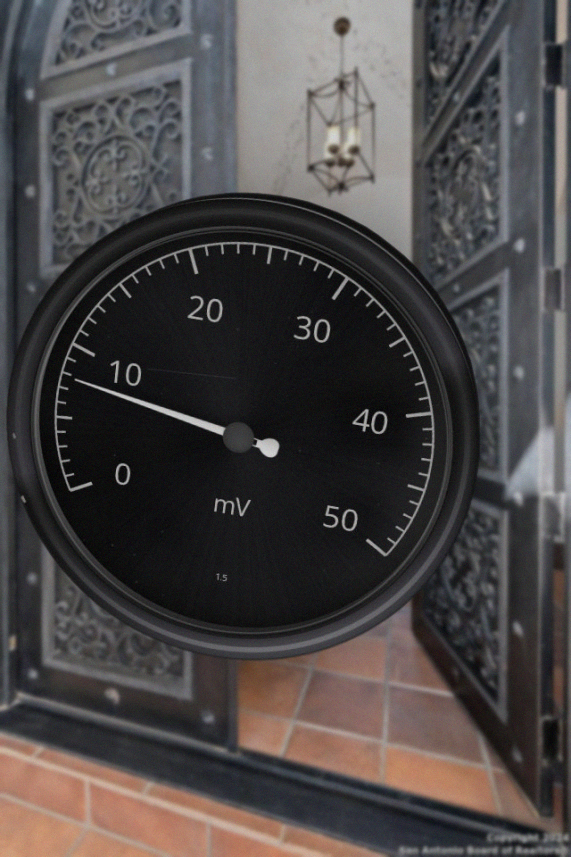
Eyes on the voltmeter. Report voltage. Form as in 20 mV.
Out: 8 mV
